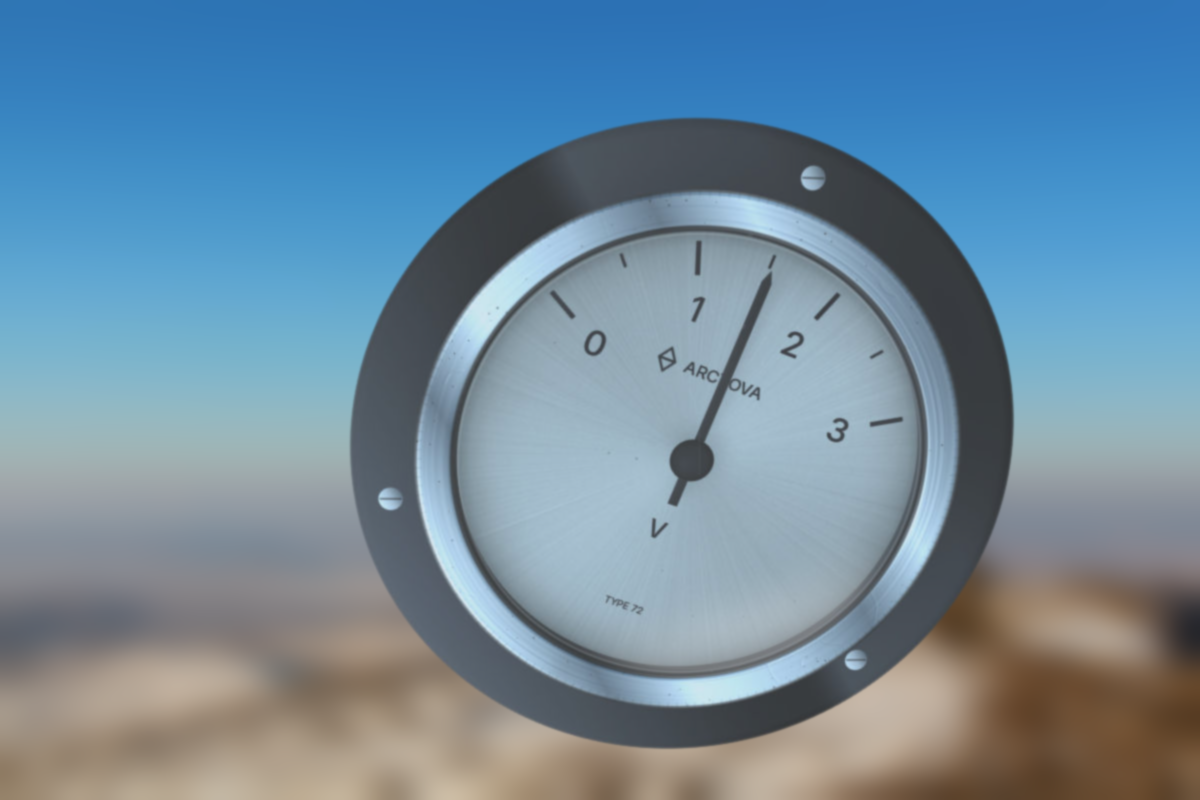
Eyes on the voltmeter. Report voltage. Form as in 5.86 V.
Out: 1.5 V
